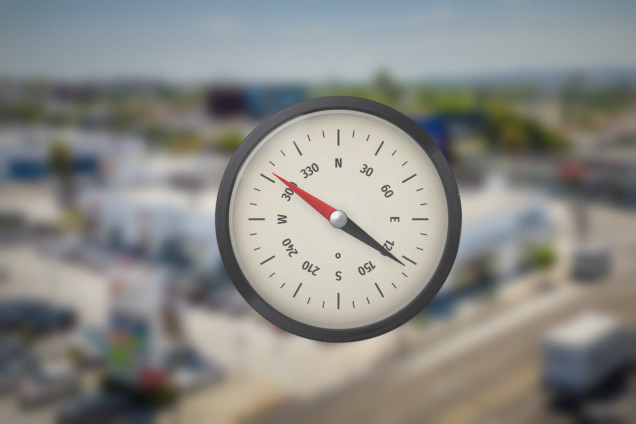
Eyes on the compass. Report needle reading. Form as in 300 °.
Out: 305 °
